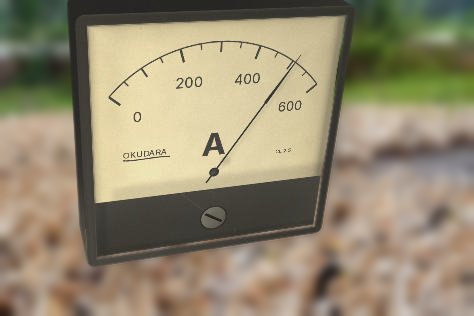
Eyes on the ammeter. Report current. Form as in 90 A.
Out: 500 A
